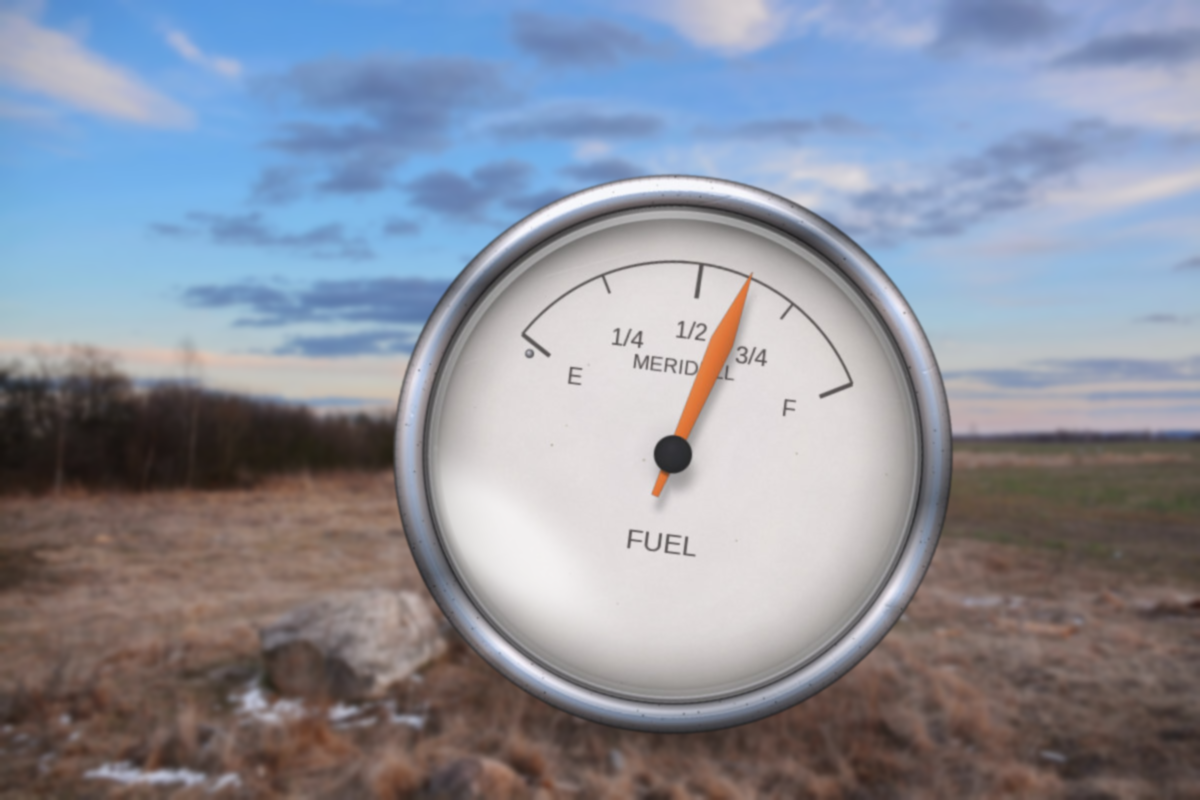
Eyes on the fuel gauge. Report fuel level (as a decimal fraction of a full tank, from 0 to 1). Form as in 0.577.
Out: 0.625
